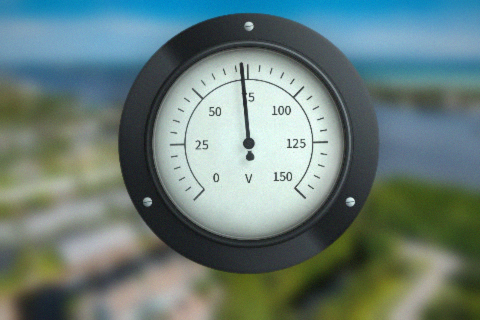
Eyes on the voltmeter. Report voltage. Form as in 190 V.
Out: 72.5 V
